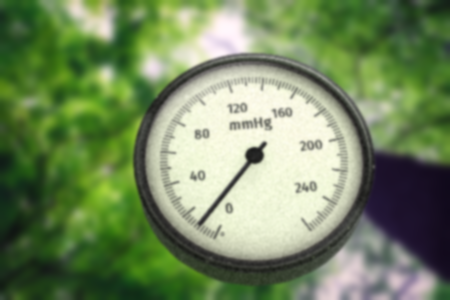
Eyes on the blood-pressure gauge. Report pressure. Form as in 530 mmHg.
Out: 10 mmHg
